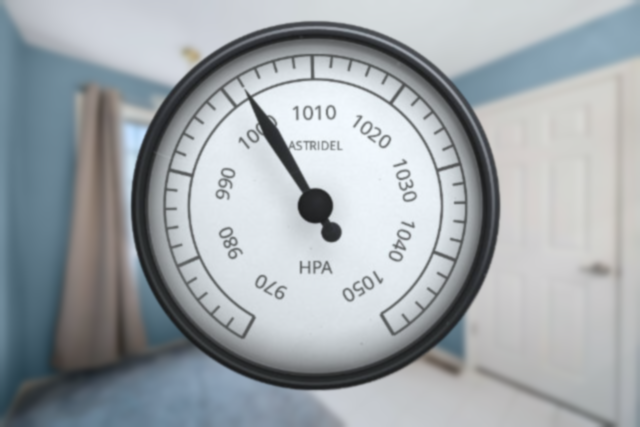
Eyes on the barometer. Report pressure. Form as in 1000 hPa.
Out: 1002 hPa
